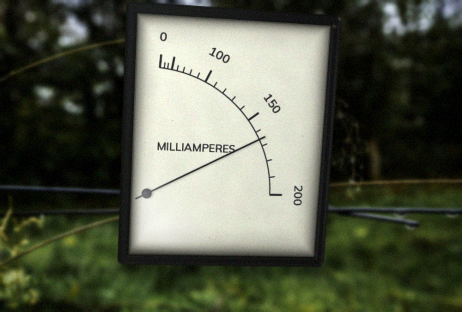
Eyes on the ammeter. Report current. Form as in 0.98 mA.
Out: 165 mA
